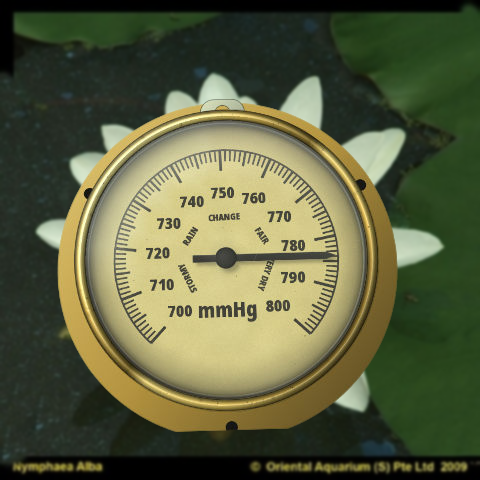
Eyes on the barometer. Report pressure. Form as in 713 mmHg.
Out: 784 mmHg
